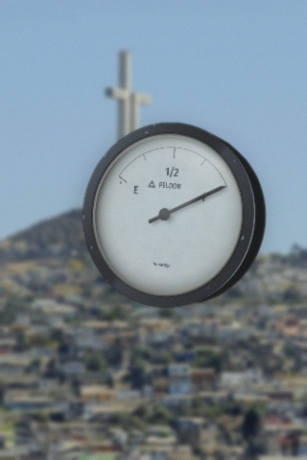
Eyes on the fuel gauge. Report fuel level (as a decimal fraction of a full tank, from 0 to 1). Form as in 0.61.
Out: 1
